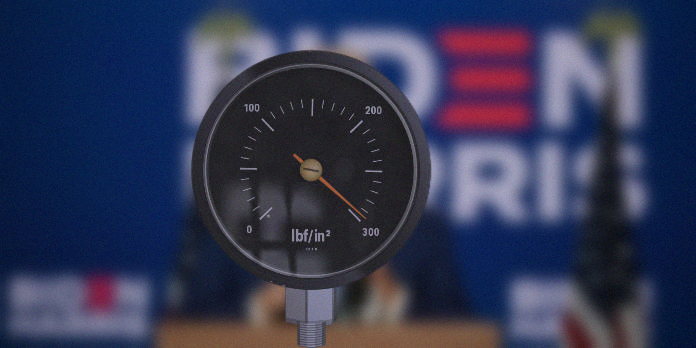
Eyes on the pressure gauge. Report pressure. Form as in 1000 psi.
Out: 295 psi
